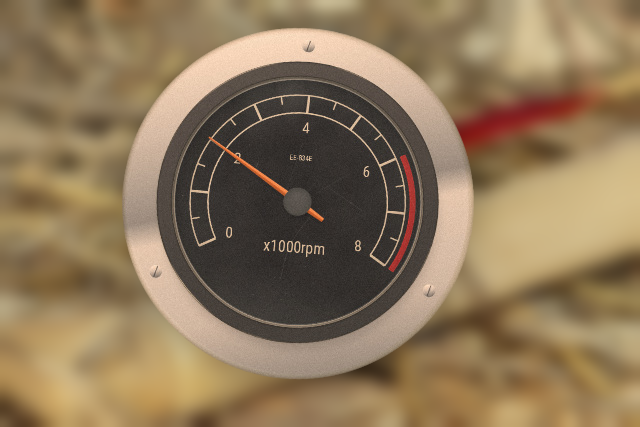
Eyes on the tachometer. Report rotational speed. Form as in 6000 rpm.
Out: 2000 rpm
